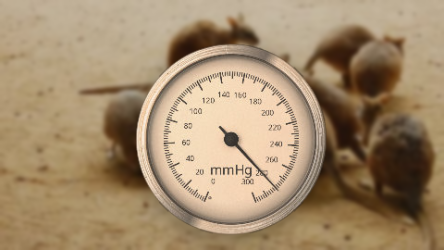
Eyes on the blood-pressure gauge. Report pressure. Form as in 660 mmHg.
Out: 280 mmHg
